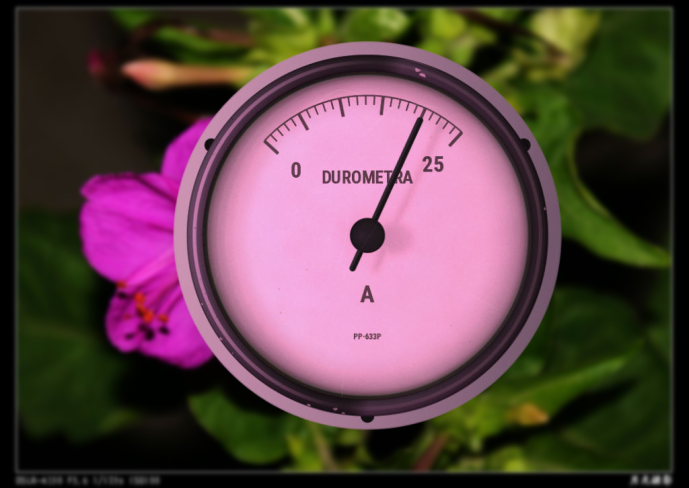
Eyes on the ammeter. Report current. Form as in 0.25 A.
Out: 20 A
